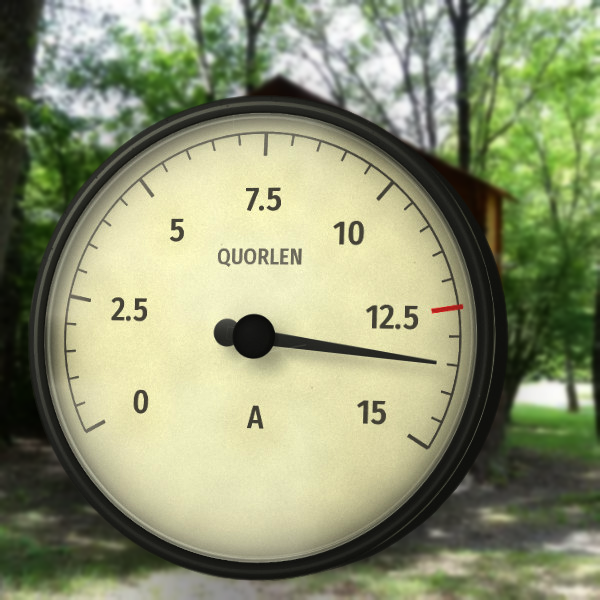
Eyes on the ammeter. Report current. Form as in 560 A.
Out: 13.5 A
